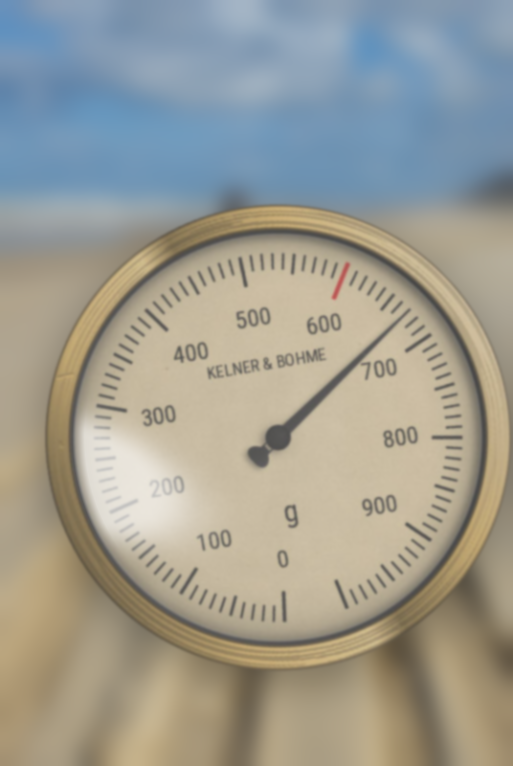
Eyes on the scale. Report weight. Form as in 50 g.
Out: 670 g
